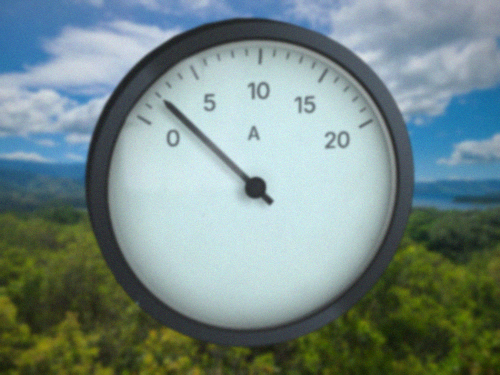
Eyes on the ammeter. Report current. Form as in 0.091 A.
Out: 2 A
